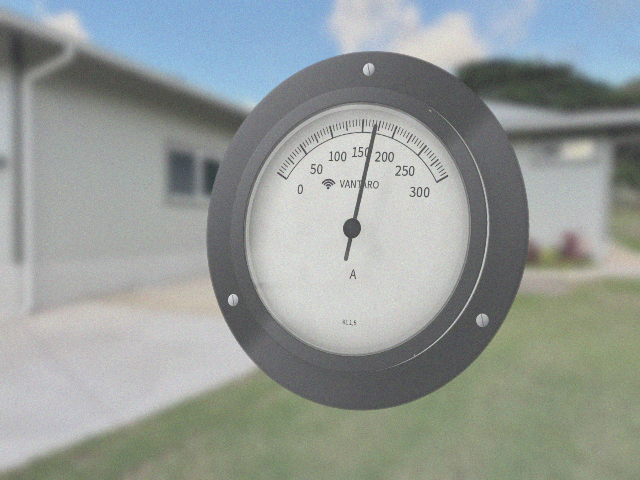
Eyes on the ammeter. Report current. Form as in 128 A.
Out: 175 A
